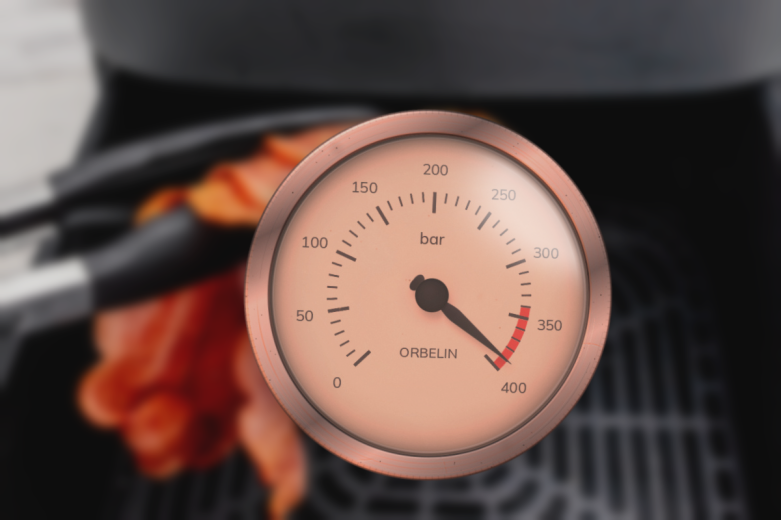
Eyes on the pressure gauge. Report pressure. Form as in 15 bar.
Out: 390 bar
